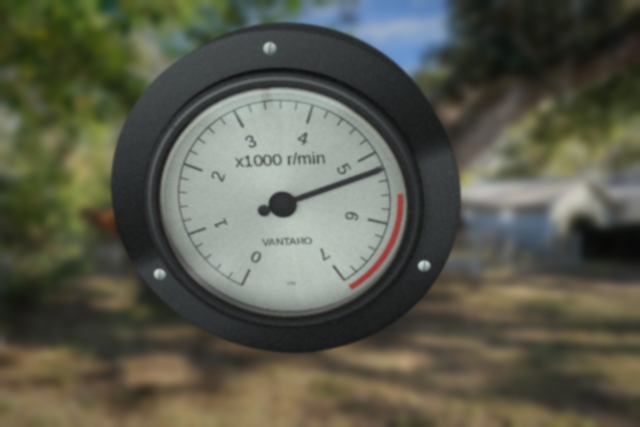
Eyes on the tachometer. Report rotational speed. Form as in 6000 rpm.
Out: 5200 rpm
